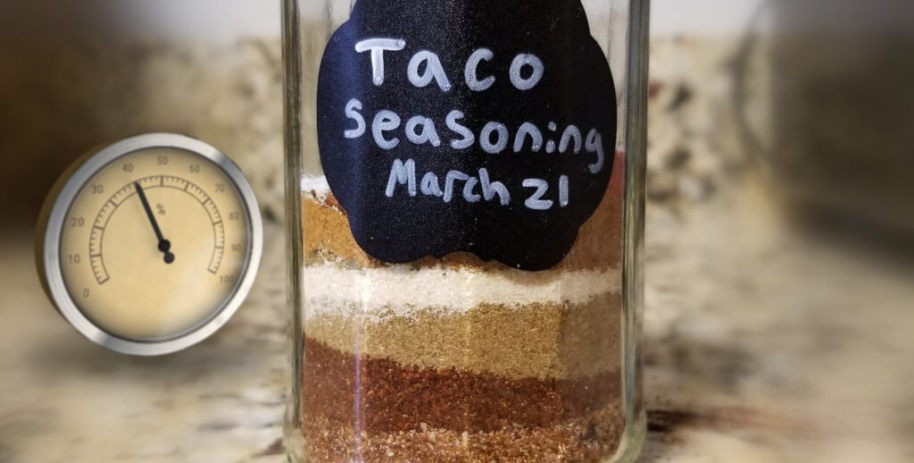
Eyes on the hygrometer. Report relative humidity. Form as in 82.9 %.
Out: 40 %
